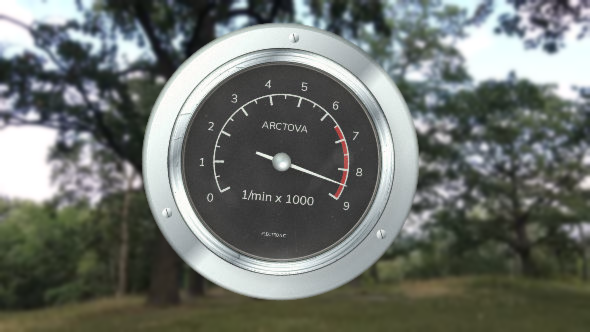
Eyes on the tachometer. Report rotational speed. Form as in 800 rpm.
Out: 8500 rpm
